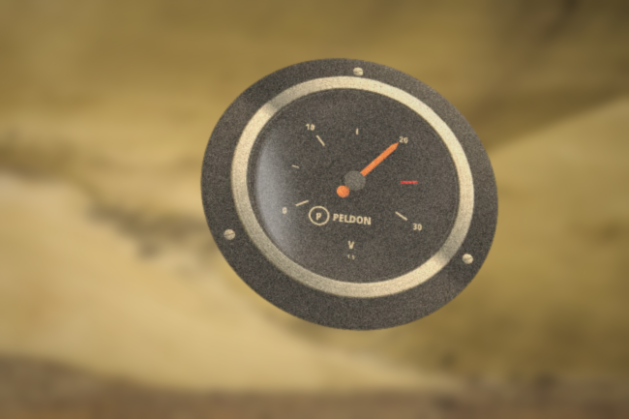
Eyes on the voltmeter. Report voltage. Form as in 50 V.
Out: 20 V
